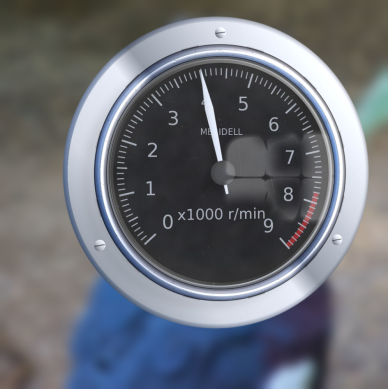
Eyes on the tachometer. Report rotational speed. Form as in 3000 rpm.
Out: 4000 rpm
